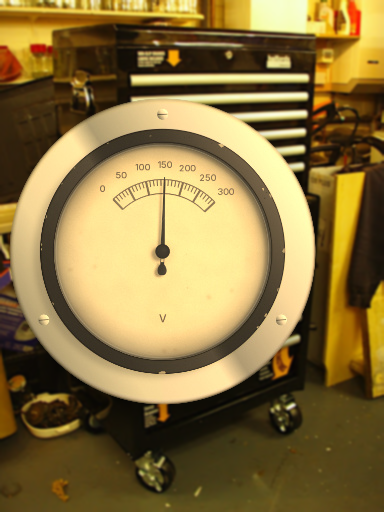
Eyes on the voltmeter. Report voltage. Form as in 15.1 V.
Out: 150 V
